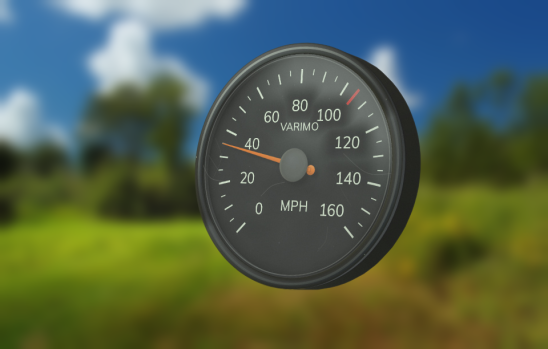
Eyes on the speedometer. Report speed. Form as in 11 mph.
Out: 35 mph
